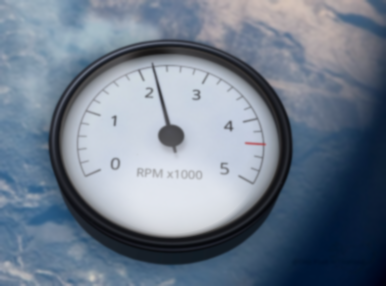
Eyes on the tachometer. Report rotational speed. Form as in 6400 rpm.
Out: 2200 rpm
